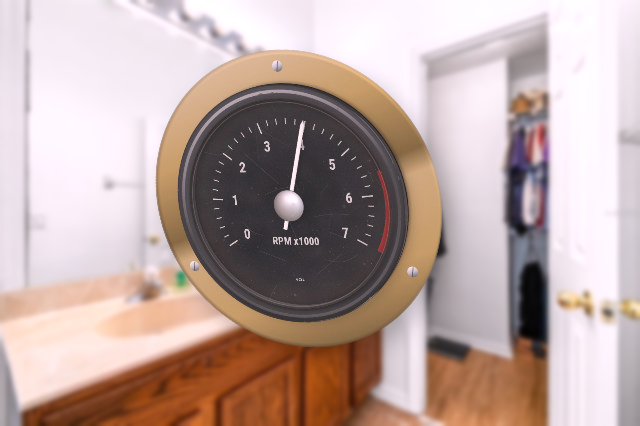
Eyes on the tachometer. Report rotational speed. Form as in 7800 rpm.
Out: 4000 rpm
